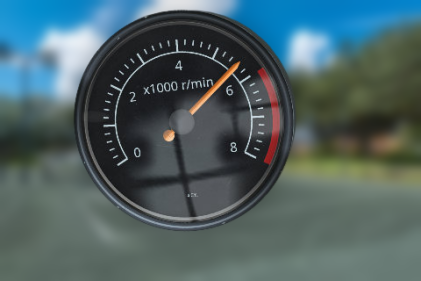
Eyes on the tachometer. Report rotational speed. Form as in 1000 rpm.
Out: 5600 rpm
